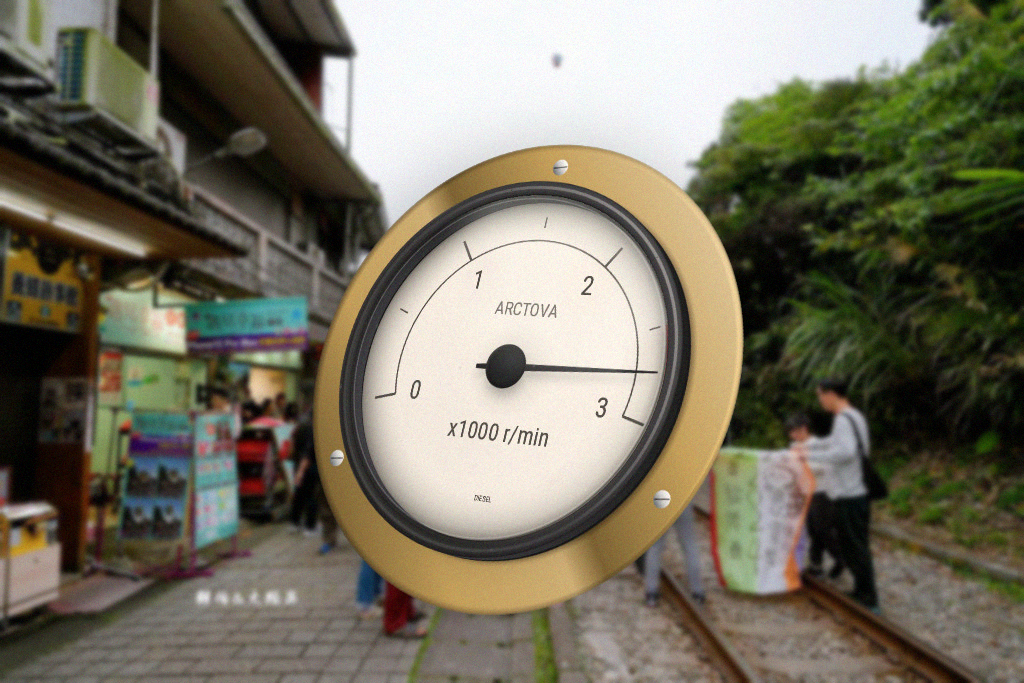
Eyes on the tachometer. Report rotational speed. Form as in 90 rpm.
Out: 2750 rpm
